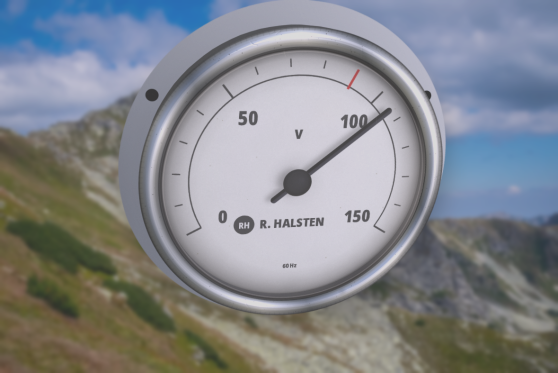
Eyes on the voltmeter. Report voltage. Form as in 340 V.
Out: 105 V
